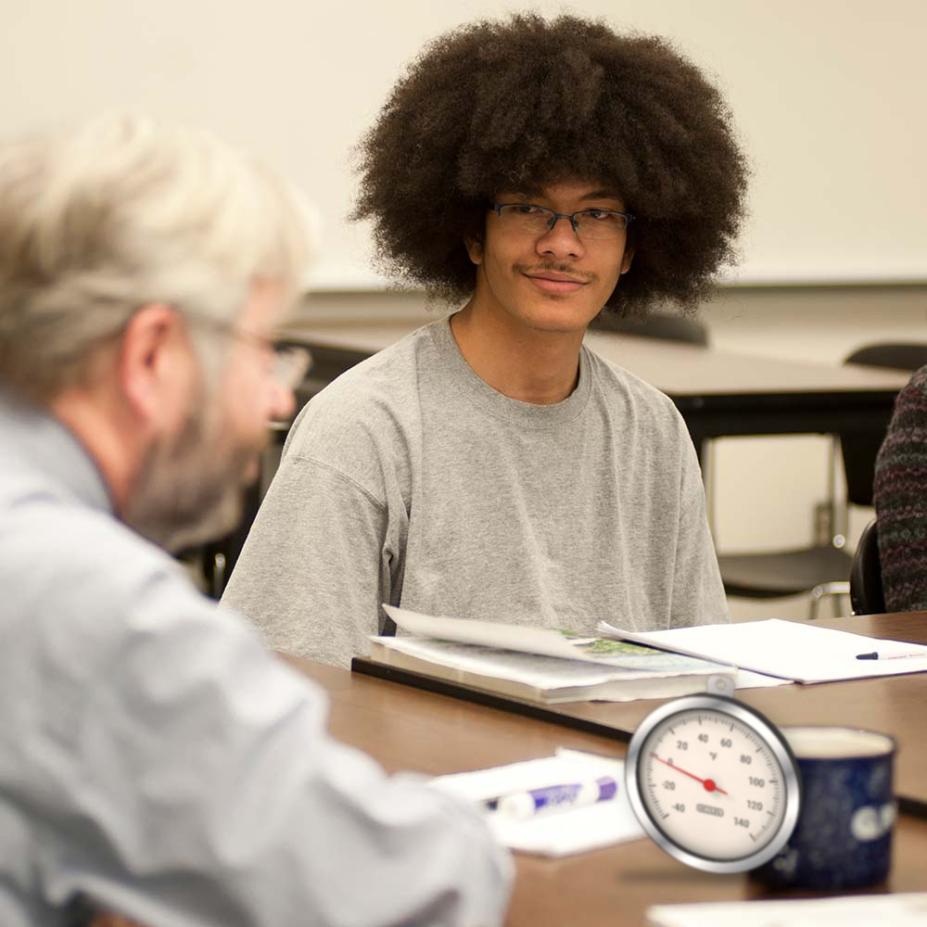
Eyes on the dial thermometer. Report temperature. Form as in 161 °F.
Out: 0 °F
